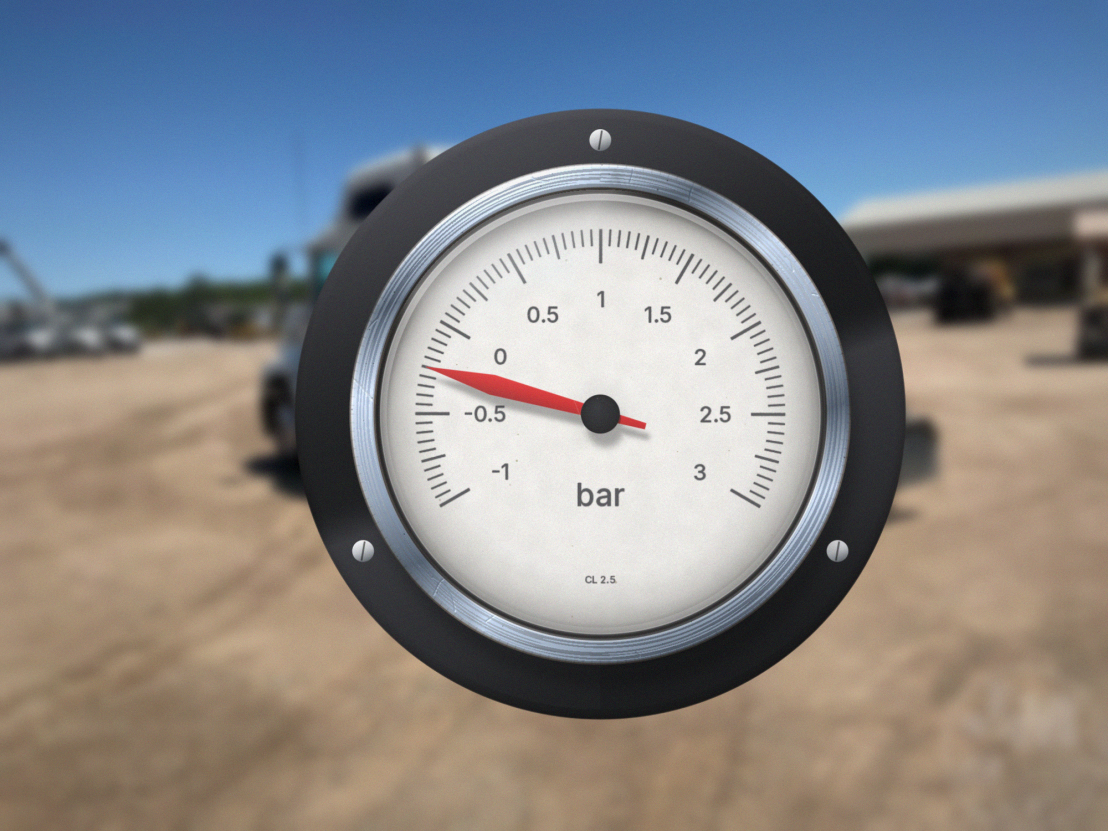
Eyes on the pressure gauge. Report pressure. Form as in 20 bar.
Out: -0.25 bar
